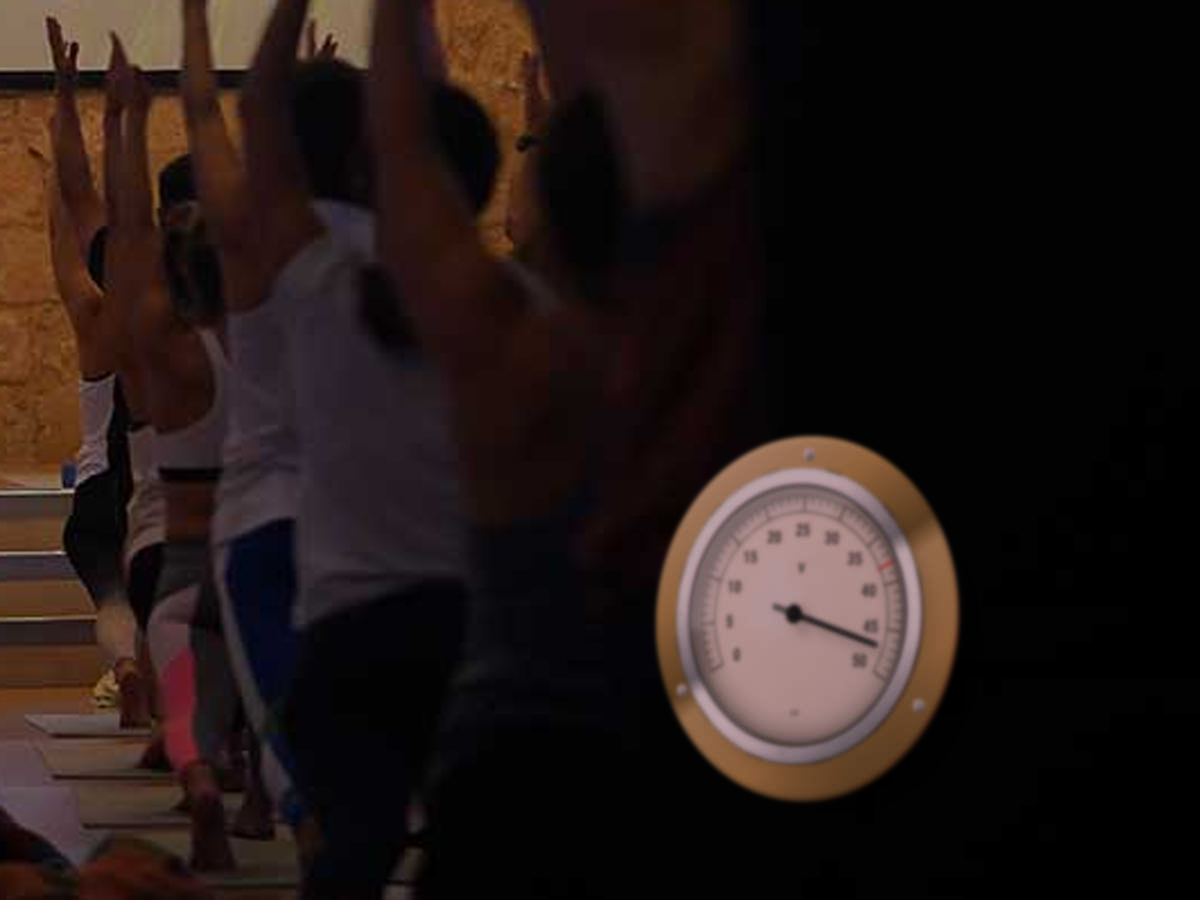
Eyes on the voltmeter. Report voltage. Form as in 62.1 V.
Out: 47 V
